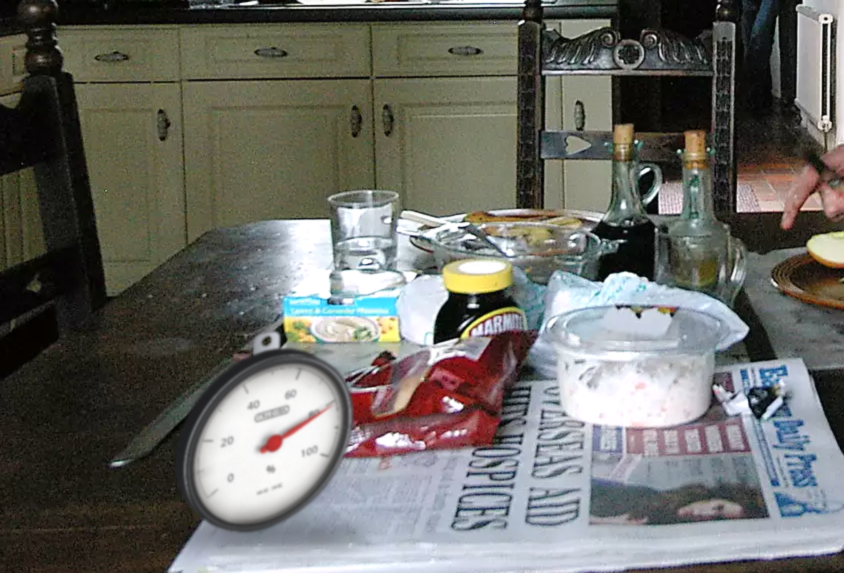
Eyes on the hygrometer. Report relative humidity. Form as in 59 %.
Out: 80 %
